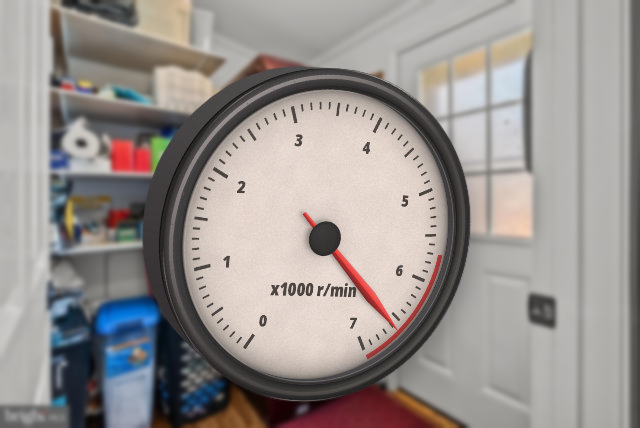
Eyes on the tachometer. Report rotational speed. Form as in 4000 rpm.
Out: 6600 rpm
